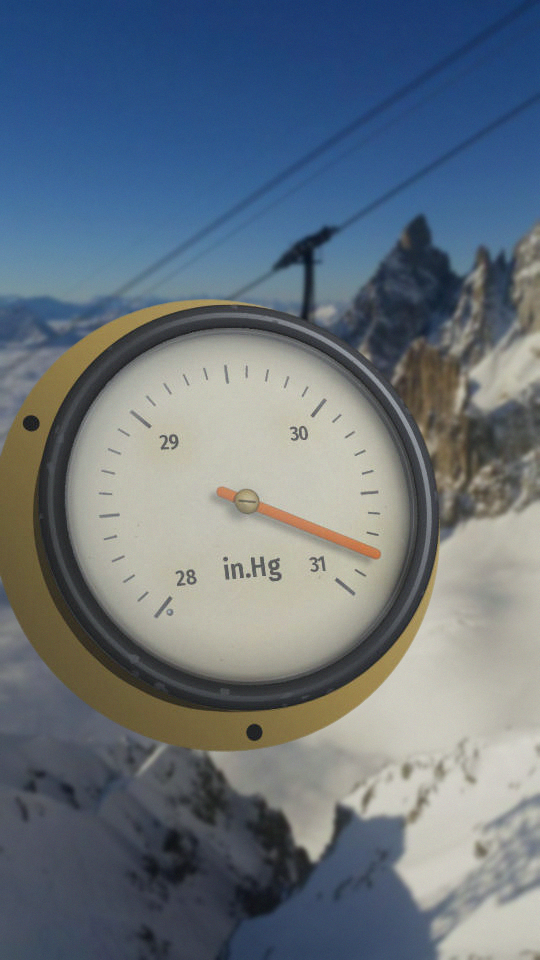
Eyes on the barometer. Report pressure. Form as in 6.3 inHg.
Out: 30.8 inHg
